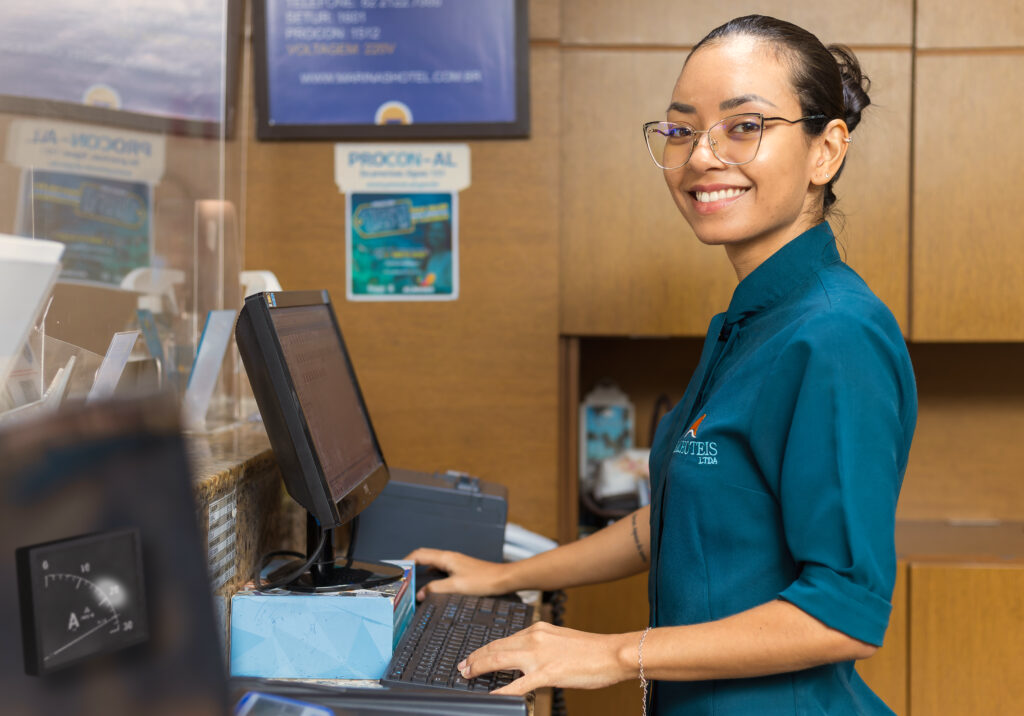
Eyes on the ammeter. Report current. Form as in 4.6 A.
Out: 26 A
